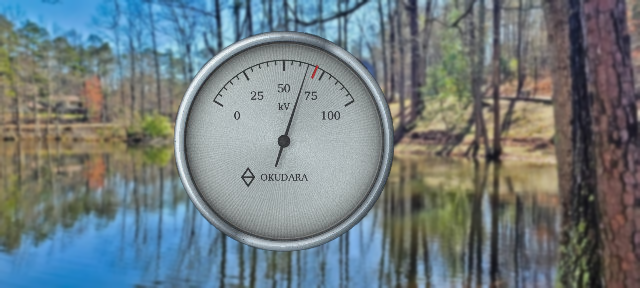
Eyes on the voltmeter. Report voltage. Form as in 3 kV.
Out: 65 kV
